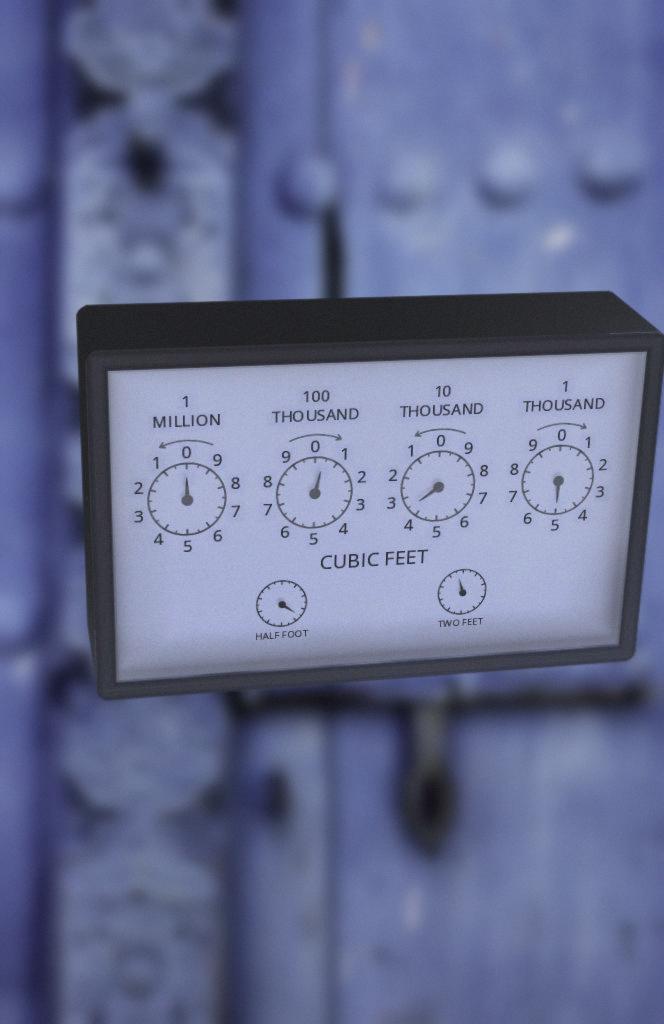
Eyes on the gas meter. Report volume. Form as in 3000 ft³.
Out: 3500 ft³
